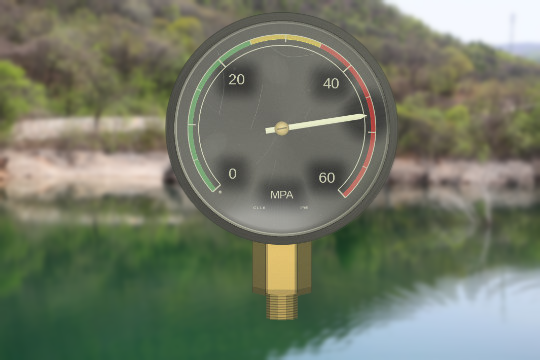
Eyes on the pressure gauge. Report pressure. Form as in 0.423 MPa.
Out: 47.5 MPa
